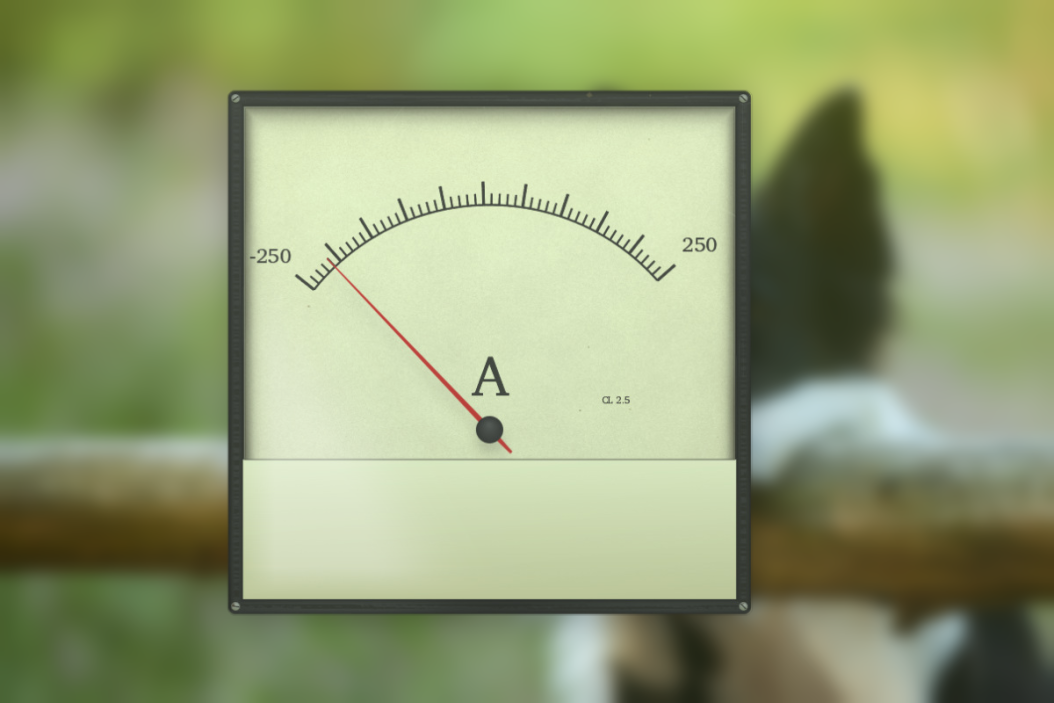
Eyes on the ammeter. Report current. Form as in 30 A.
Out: -210 A
